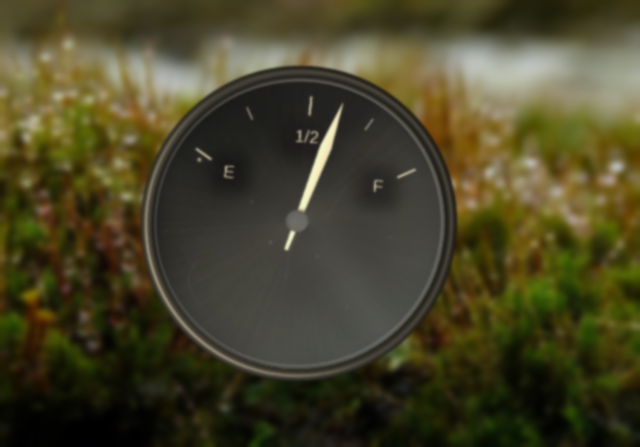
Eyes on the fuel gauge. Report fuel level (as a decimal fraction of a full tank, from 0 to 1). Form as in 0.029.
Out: 0.625
